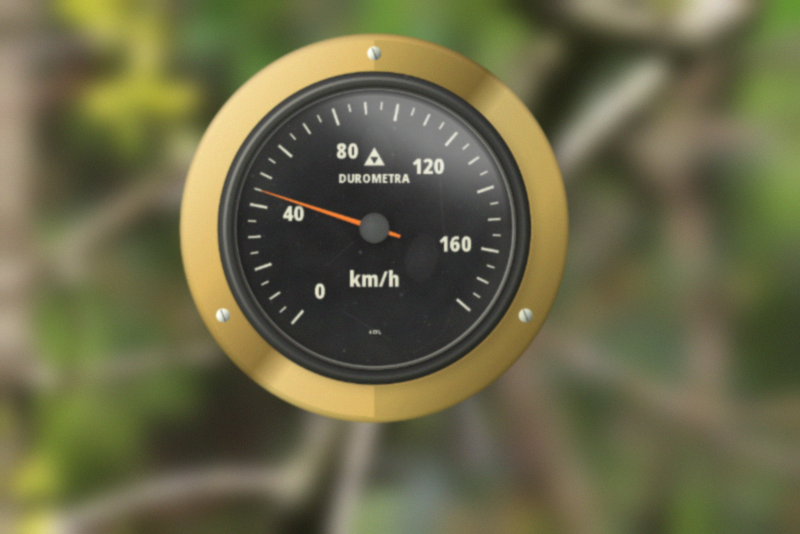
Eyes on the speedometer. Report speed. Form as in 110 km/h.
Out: 45 km/h
